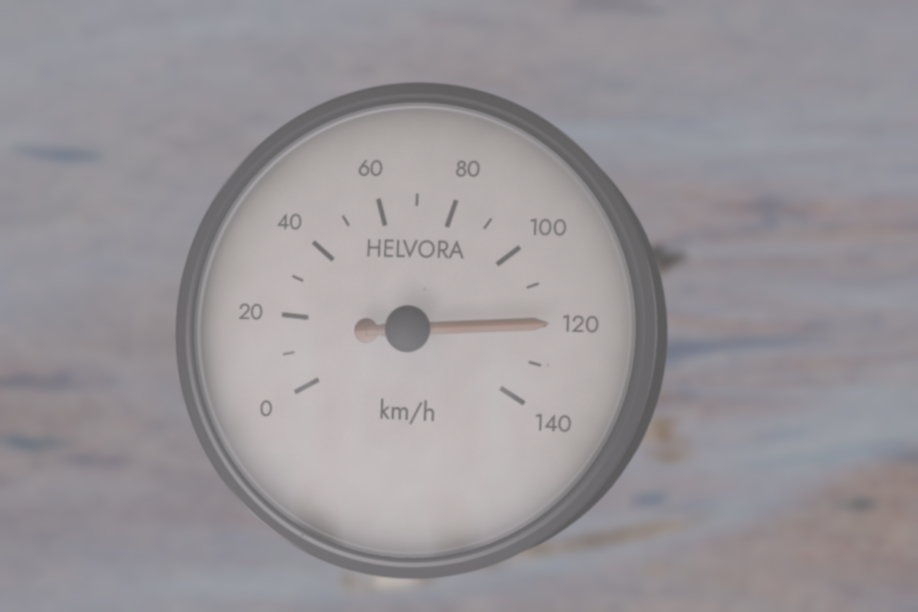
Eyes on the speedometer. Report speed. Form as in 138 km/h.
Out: 120 km/h
